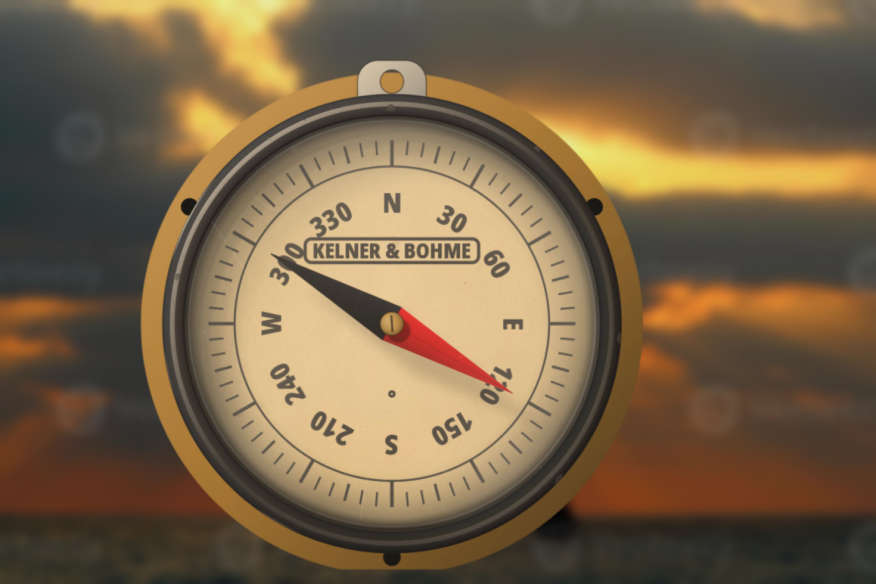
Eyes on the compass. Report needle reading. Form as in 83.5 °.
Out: 120 °
